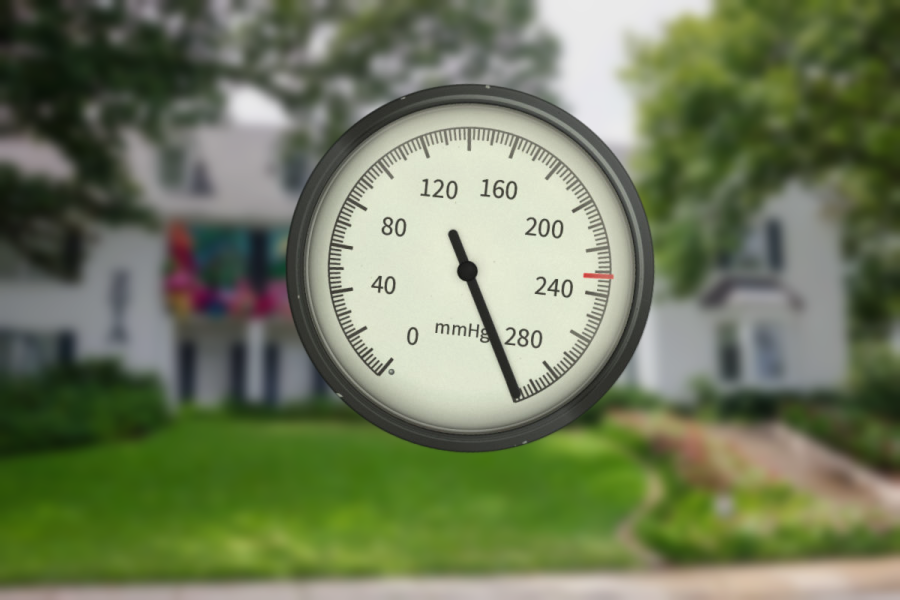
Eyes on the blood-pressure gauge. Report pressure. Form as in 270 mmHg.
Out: 298 mmHg
